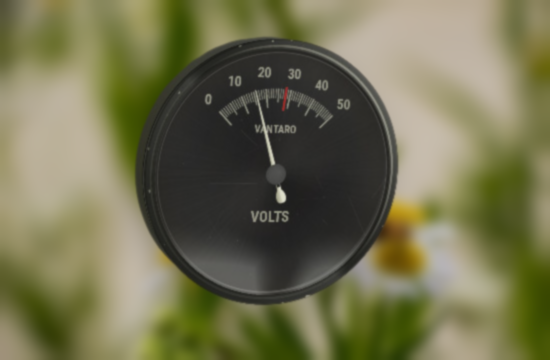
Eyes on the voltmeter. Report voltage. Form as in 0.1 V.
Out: 15 V
